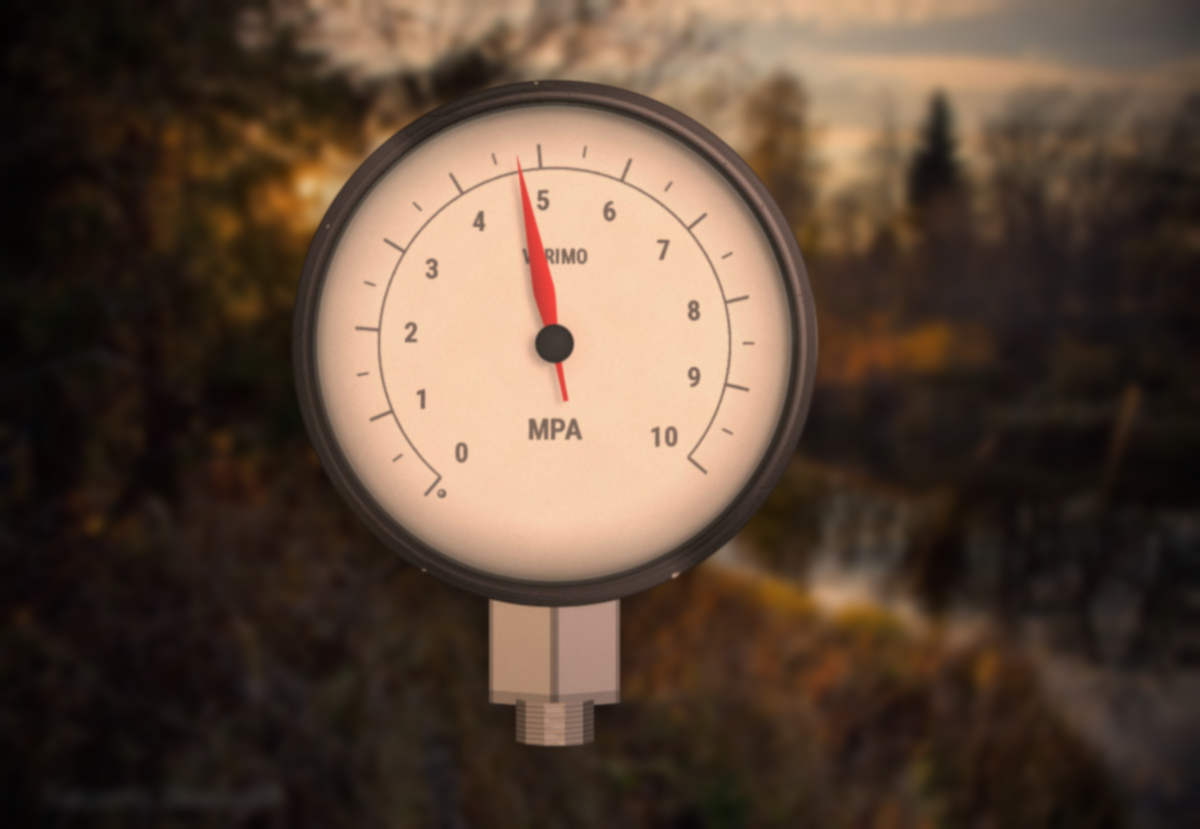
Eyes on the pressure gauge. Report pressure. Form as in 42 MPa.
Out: 4.75 MPa
